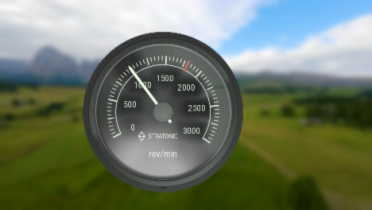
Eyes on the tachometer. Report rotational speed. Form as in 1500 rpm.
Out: 1000 rpm
